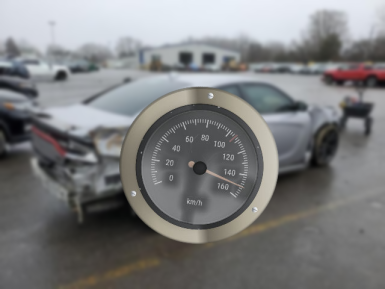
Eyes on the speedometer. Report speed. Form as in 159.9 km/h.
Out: 150 km/h
